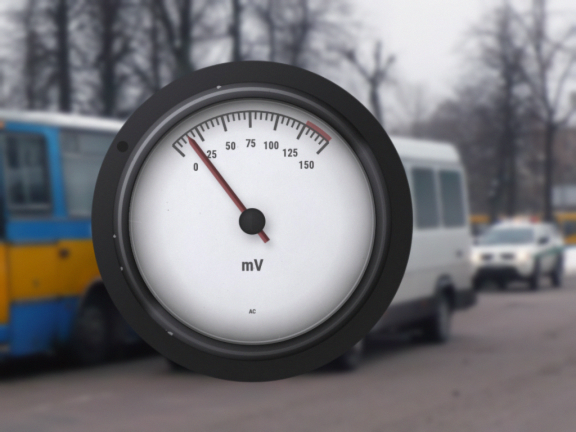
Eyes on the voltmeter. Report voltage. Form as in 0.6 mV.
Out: 15 mV
